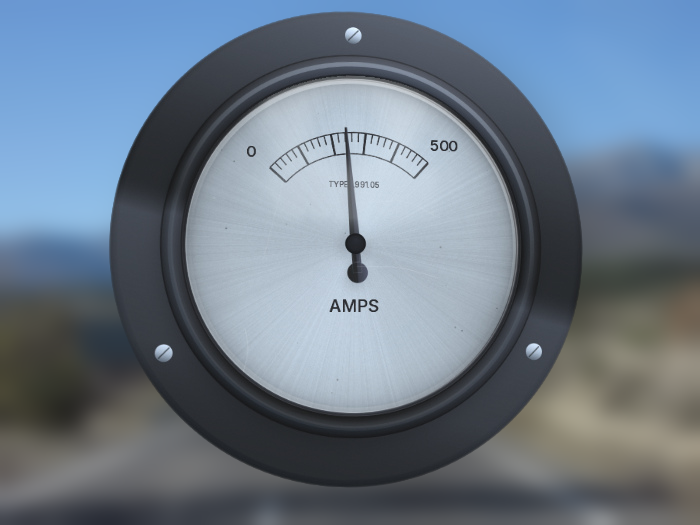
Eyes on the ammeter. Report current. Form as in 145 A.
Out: 240 A
